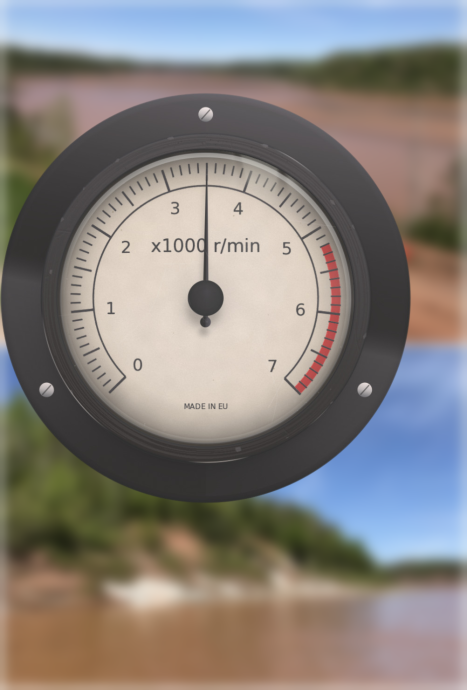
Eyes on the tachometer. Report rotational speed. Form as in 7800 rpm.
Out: 3500 rpm
